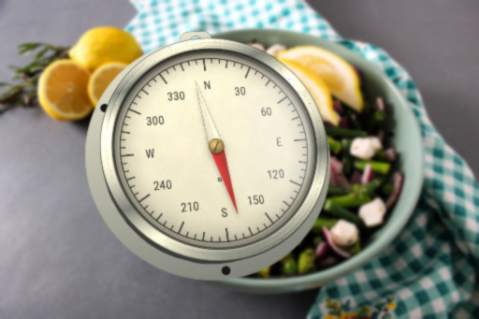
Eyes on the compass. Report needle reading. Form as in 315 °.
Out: 170 °
